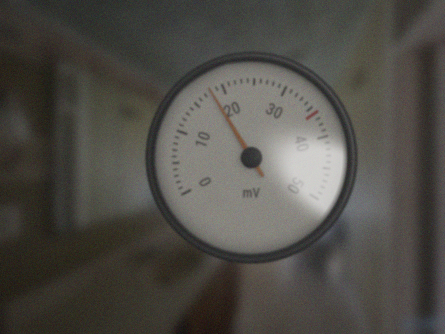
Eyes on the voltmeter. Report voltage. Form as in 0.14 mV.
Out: 18 mV
